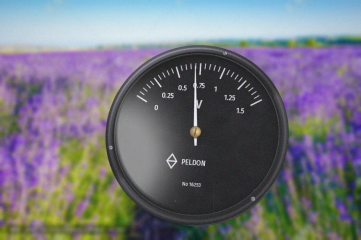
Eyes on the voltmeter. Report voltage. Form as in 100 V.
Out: 0.7 V
